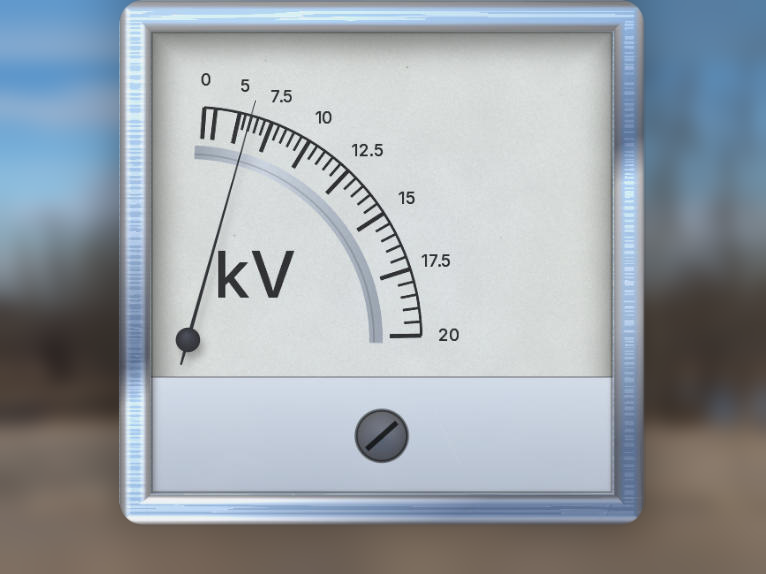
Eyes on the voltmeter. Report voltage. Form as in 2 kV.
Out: 6 kV
